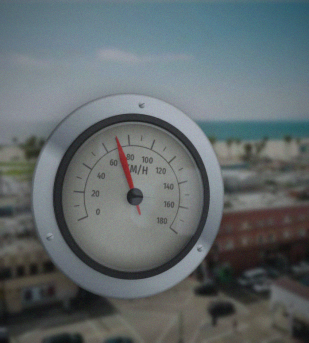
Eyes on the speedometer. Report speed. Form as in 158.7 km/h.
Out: 70 km/h
